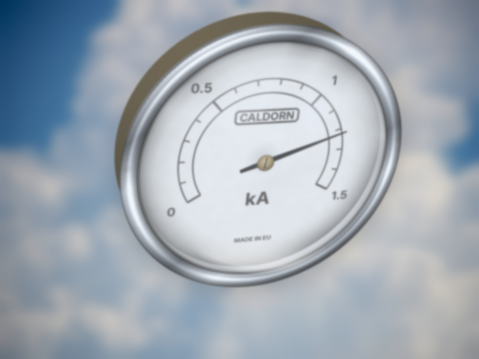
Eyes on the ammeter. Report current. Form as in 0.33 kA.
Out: 1.2 kA
